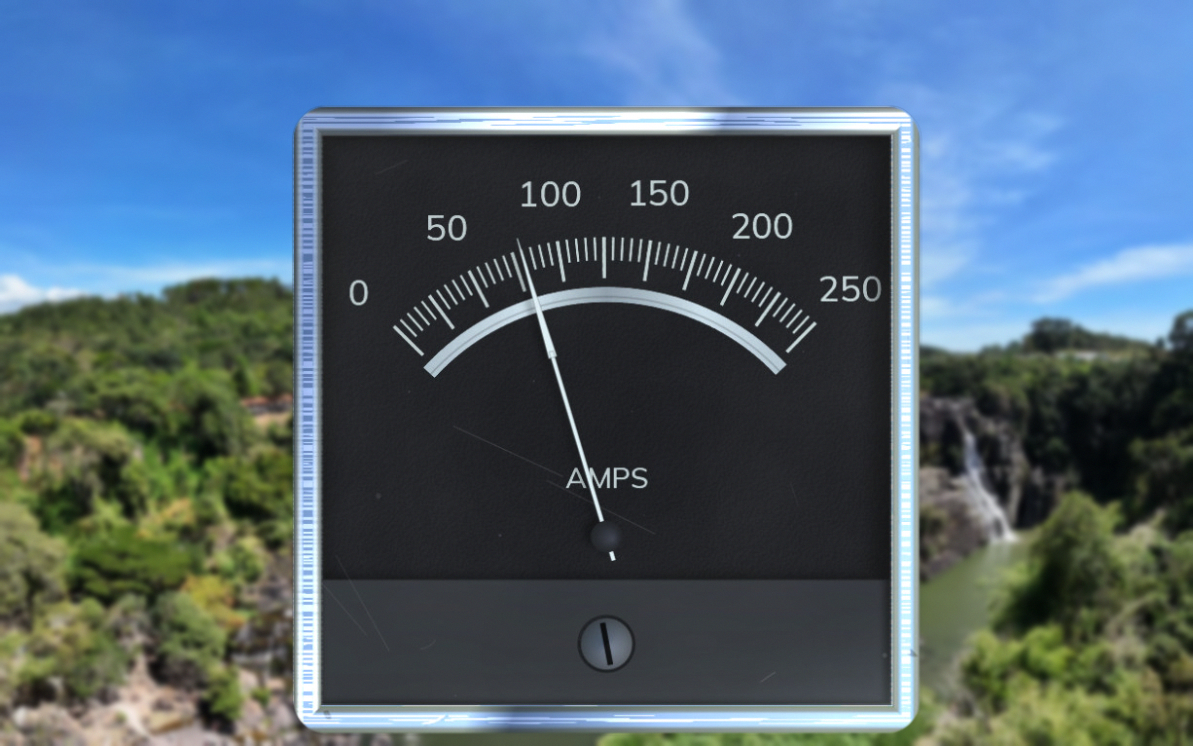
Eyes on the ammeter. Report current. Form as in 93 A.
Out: 80 A
